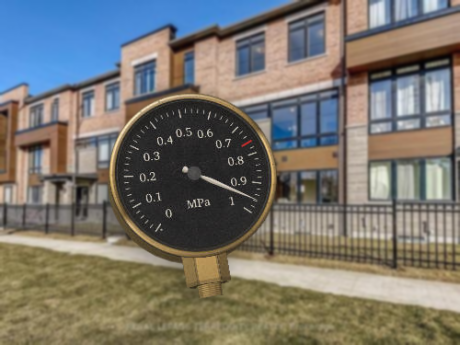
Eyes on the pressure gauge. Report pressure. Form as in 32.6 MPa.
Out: 0.96 MPa
